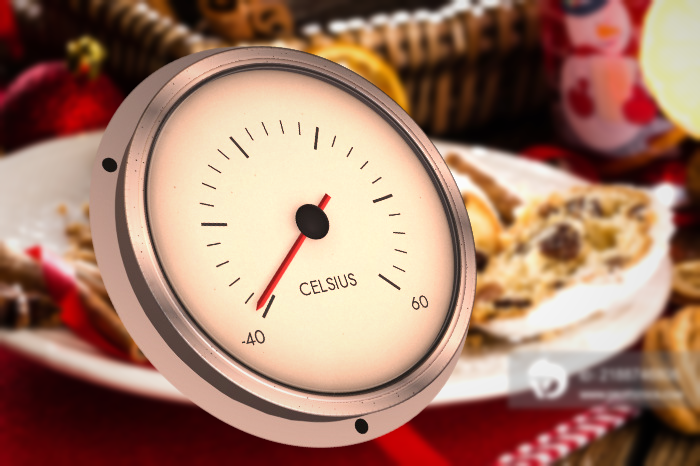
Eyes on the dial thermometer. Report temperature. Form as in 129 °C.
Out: -38 °C
